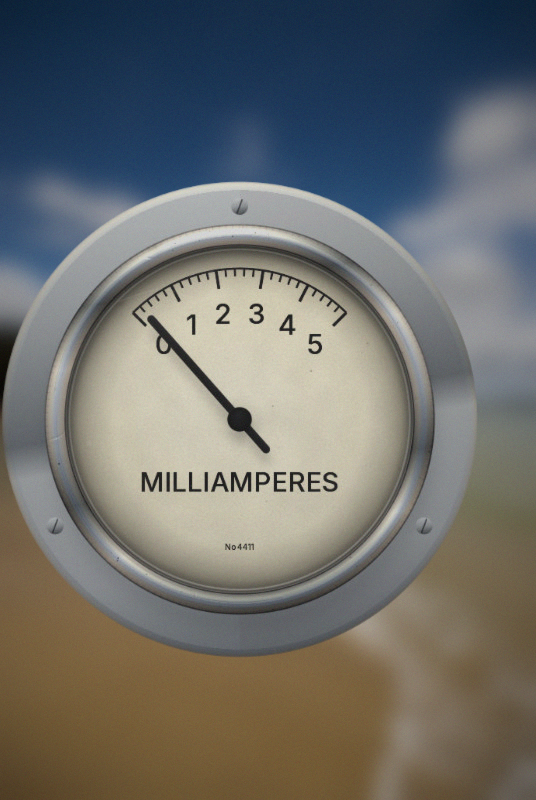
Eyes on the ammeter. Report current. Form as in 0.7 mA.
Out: 0.2 mA
